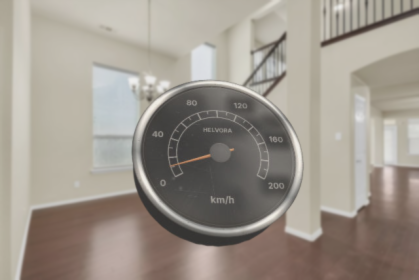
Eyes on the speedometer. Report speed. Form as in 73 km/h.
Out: 10 km/h
